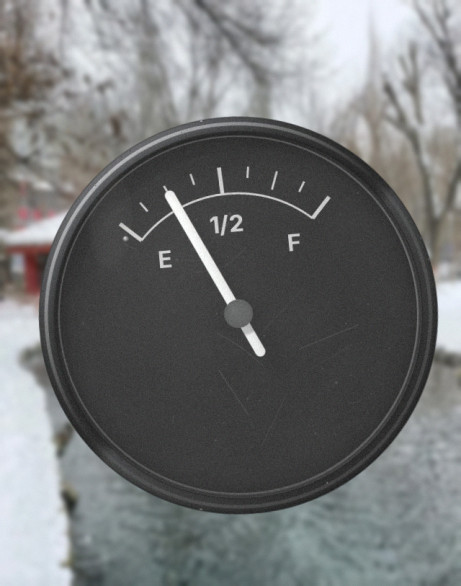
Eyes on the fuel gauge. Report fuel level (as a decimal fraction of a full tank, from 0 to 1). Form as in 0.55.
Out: 0.25
